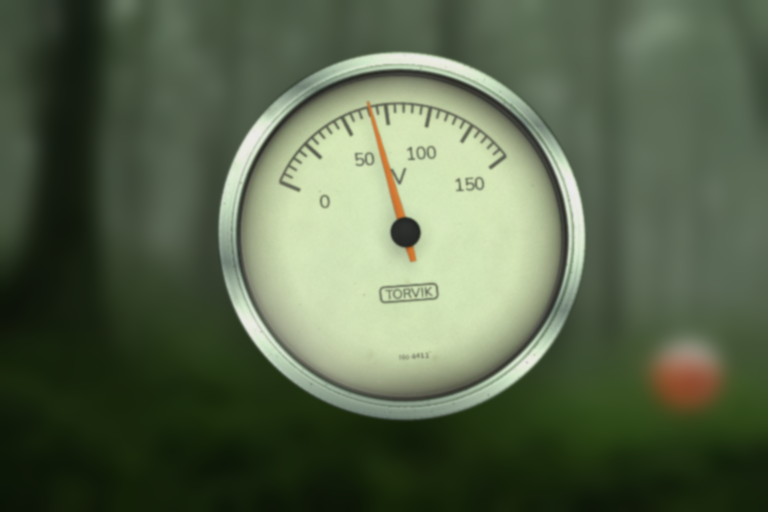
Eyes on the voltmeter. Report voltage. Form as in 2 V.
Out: 65 V
